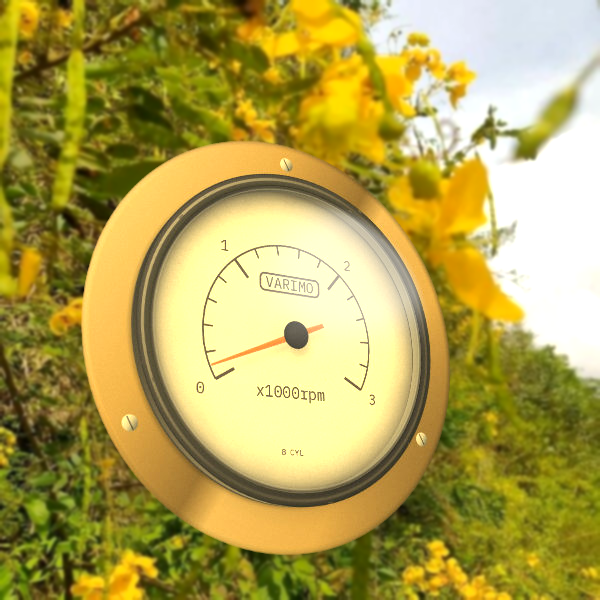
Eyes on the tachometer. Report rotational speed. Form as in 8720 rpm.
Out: 100 rpm
